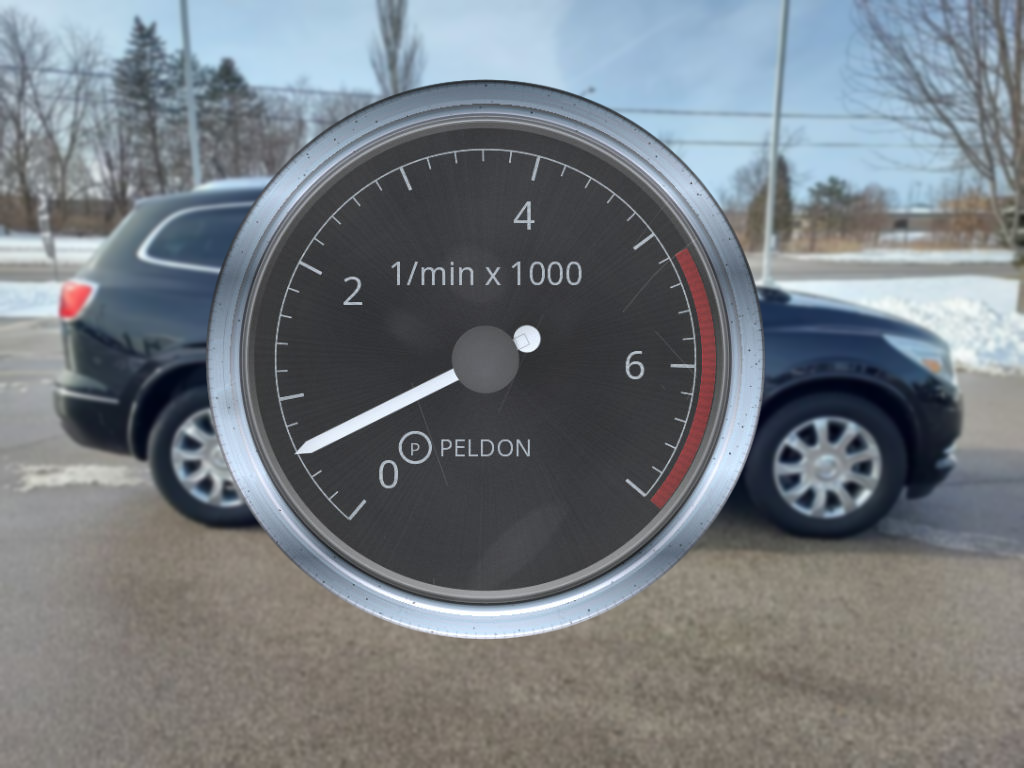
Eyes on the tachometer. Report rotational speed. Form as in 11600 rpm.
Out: 600 rpm
